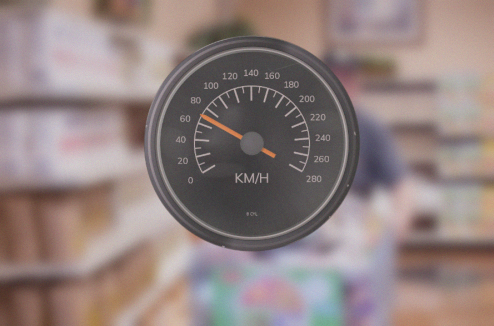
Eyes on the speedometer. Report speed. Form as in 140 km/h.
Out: 70 km/h
